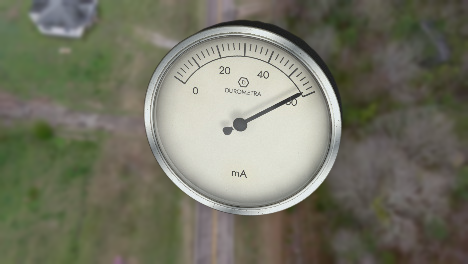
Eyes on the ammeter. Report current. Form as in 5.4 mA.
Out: 58 mA
